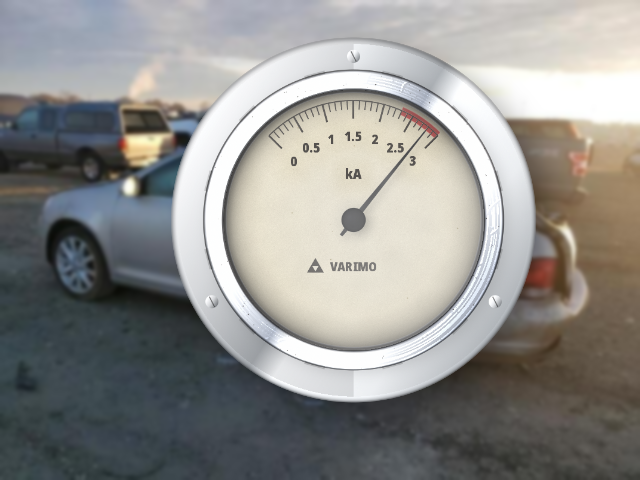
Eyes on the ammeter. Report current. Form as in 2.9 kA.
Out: 2.8 kA
